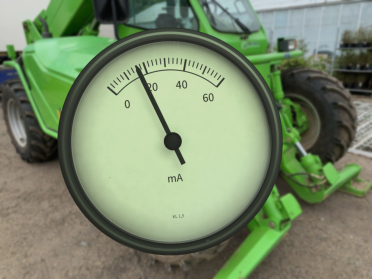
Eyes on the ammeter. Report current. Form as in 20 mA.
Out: 16 mA
